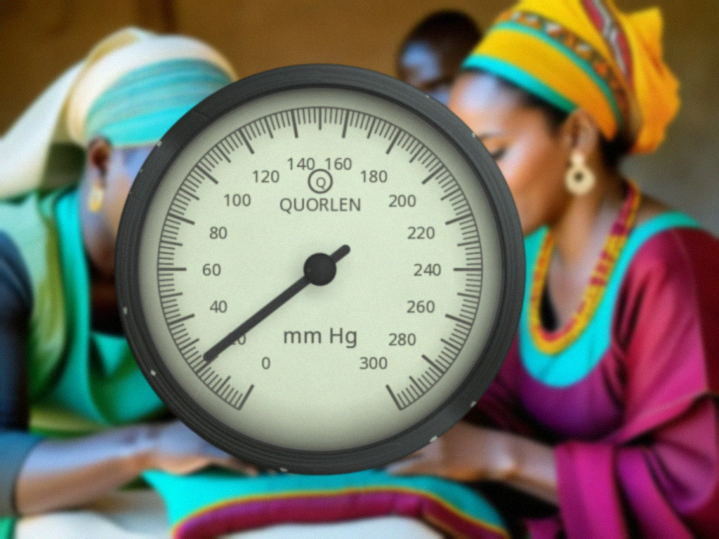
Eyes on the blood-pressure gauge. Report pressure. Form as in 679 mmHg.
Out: 22 mmHg
